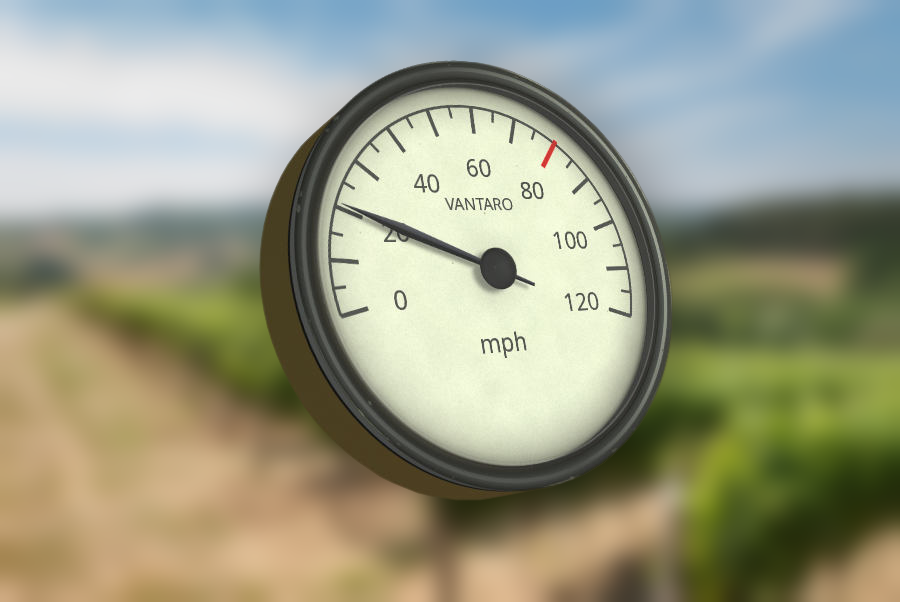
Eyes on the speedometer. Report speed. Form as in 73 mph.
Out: 20 mph
